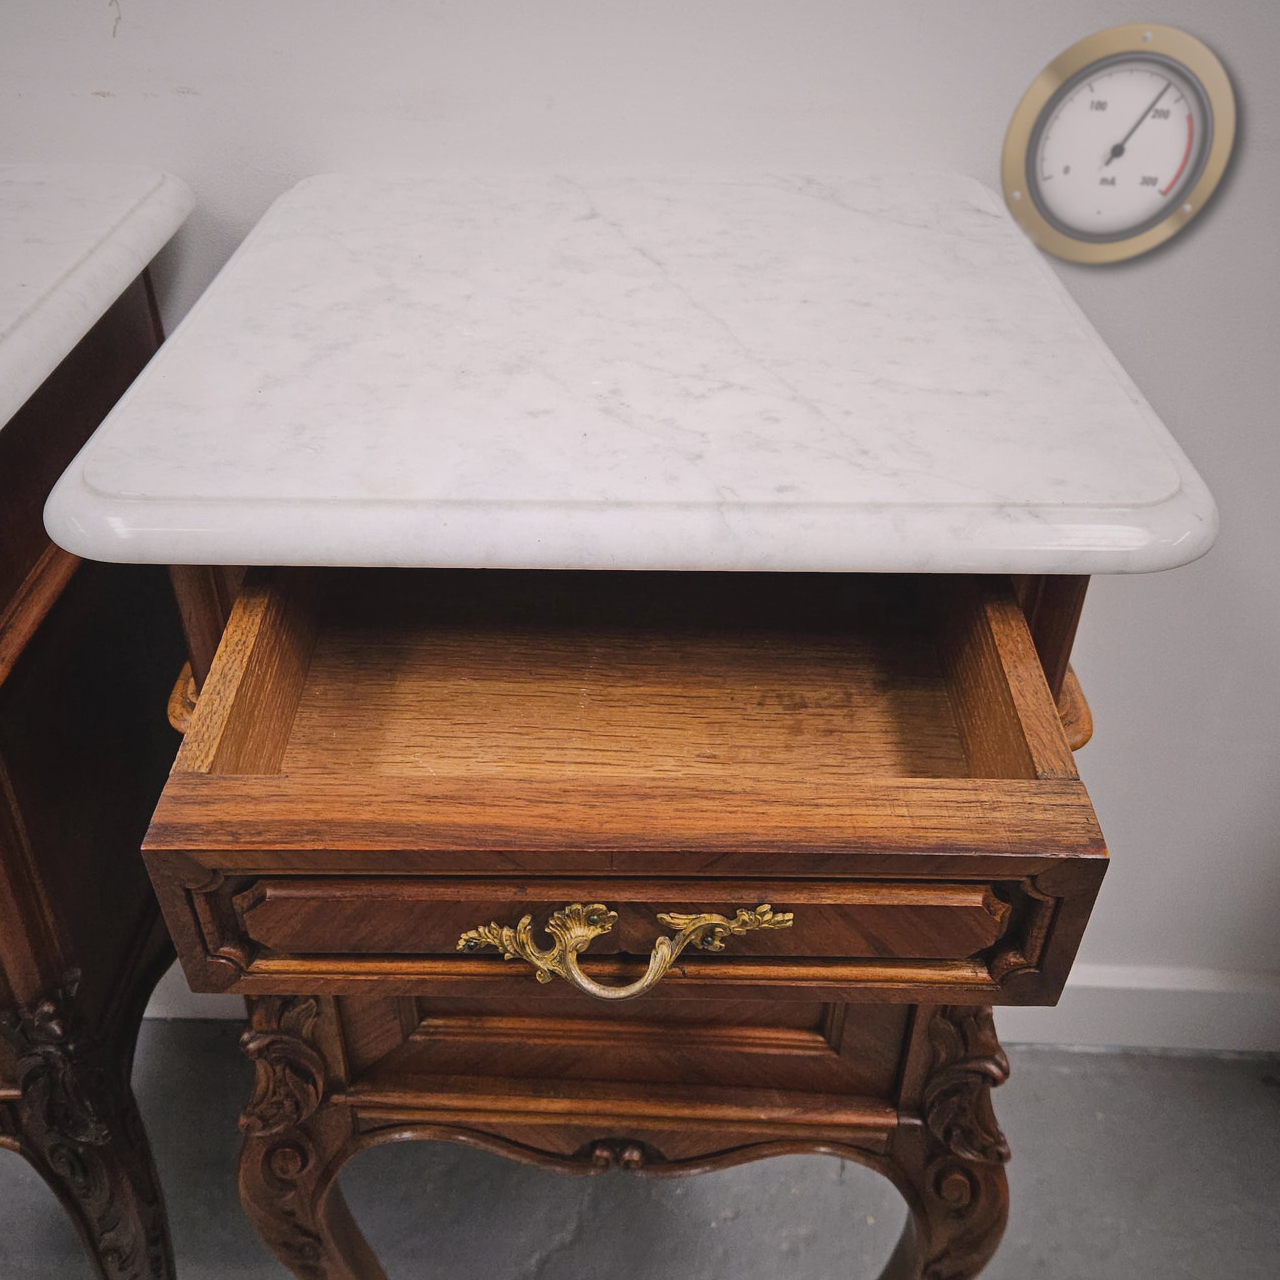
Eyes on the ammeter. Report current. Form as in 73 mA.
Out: 180 mA
